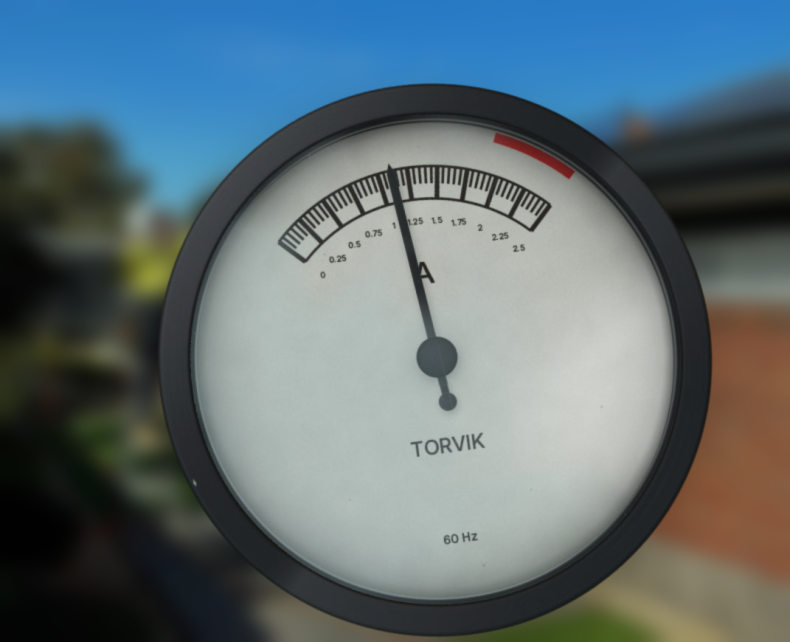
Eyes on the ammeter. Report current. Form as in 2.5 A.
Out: 1.1 A
